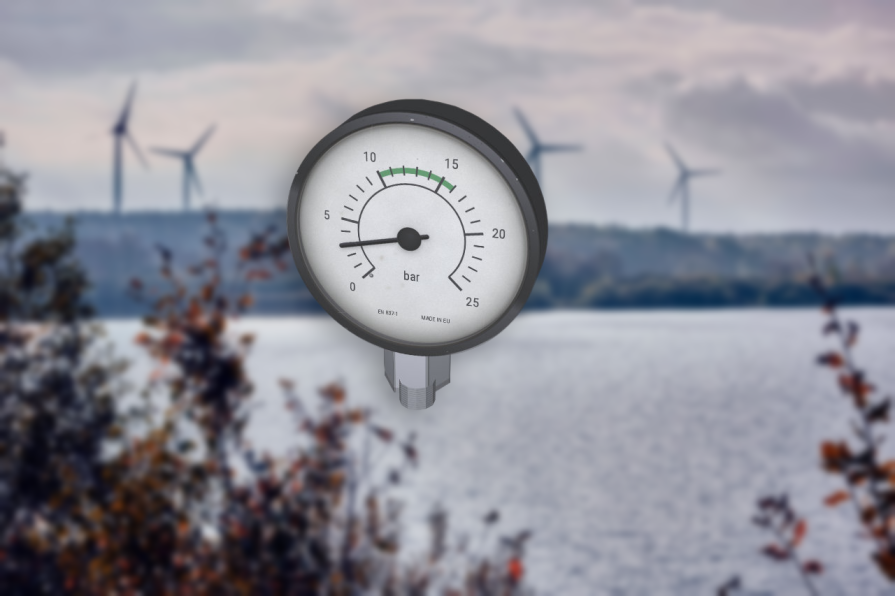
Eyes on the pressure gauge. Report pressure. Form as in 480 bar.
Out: 3 bar
